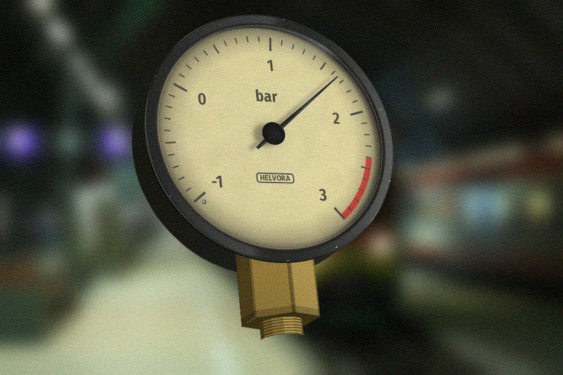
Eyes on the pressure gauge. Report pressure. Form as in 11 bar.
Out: 1.65 bar
